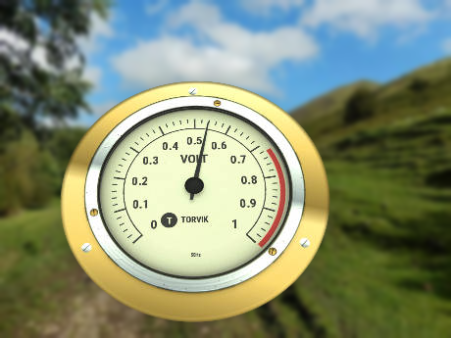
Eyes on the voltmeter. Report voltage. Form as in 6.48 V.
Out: 0.54 V
